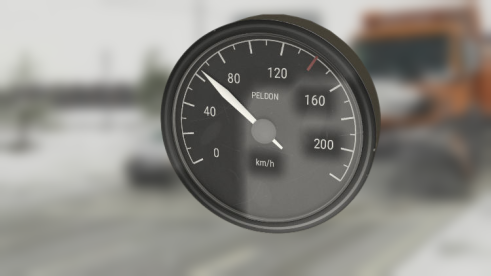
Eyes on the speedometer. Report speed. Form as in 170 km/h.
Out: 65 km/h
